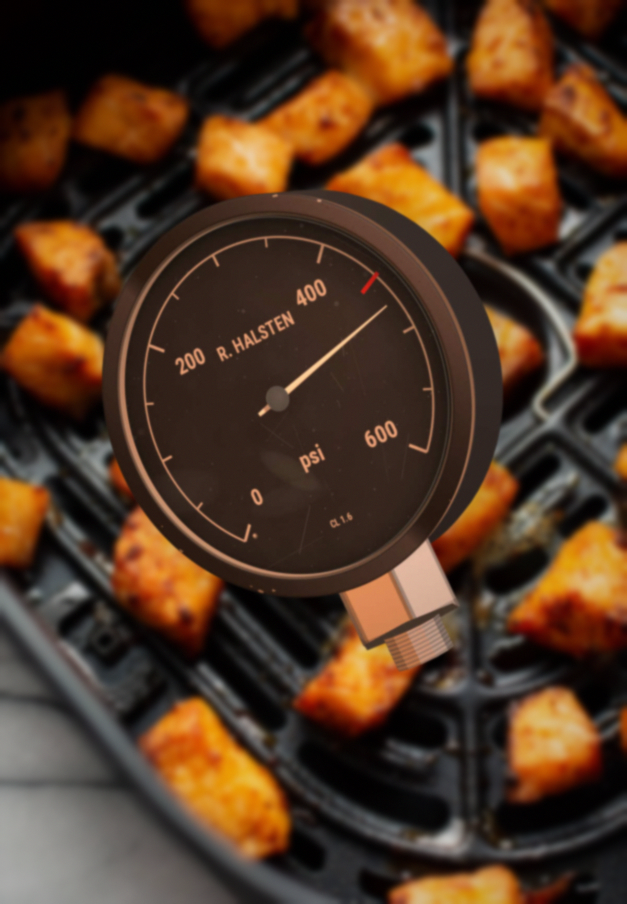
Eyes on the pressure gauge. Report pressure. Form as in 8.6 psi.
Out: 475 psi
